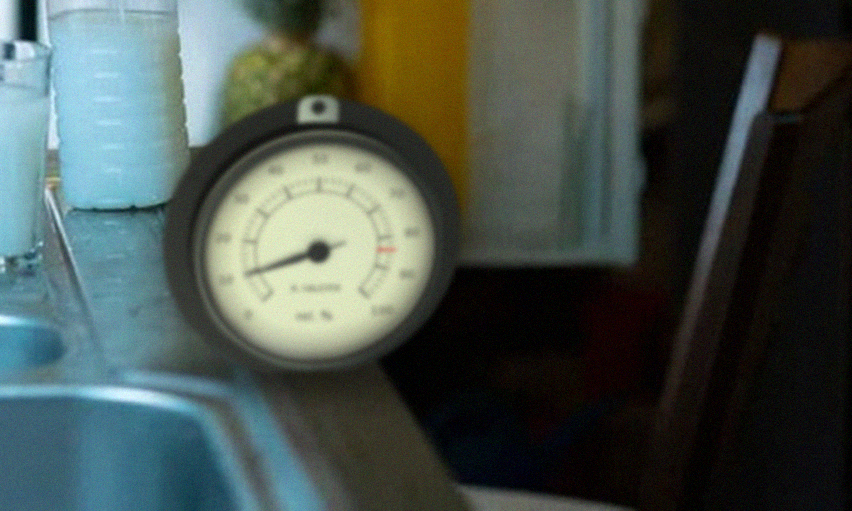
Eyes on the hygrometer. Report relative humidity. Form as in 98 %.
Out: 10 %
